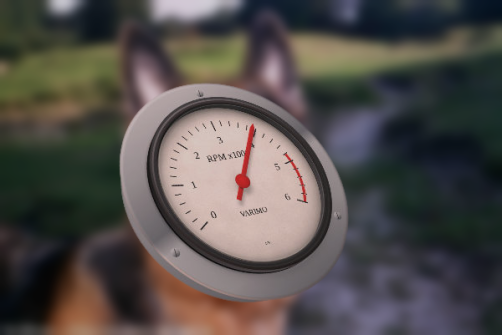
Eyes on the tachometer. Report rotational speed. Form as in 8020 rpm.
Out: 3900 rpm
